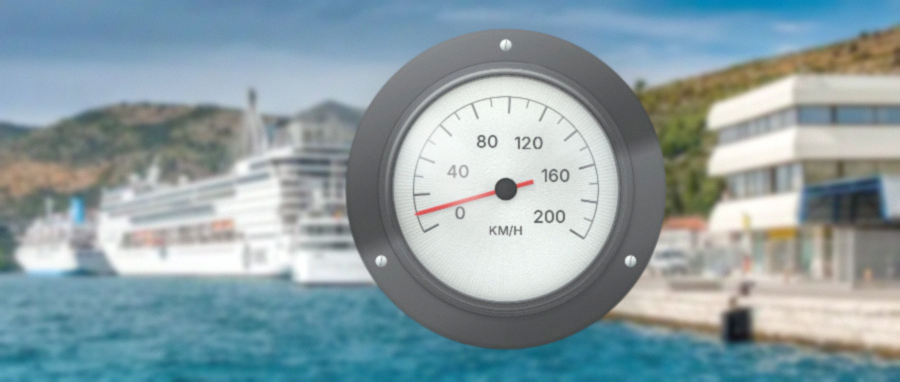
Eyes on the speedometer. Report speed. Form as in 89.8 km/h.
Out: 10 km/h
